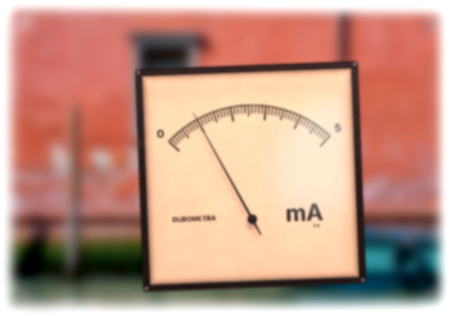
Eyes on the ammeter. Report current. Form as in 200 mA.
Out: 1 mA
